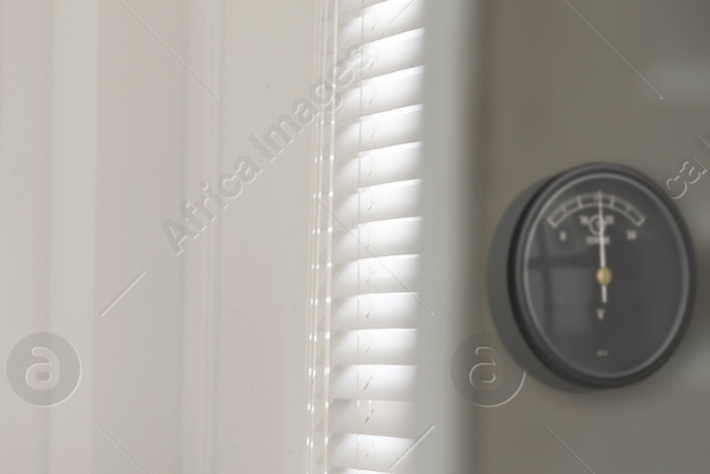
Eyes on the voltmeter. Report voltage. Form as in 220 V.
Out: 15 V
